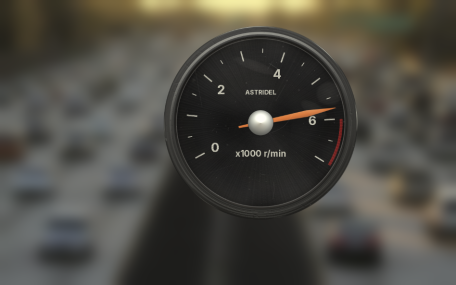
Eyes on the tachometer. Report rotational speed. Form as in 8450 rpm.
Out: 5750 rpm
